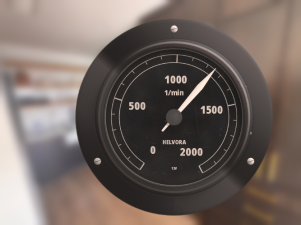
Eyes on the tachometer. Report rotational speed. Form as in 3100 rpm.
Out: 1250 rpm
